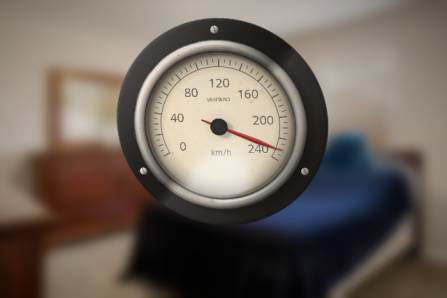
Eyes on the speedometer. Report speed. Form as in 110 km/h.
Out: 230 km/h
